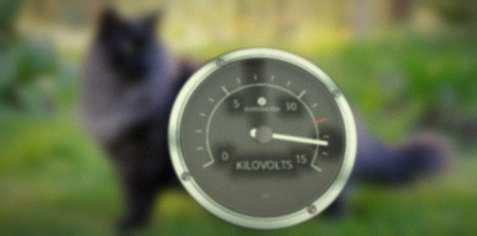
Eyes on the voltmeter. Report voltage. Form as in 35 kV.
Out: 13.5 kV
